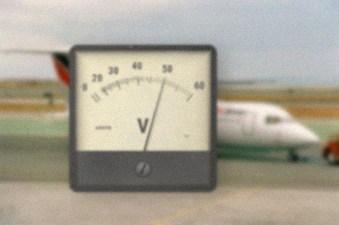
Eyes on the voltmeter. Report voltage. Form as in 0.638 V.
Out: 50 V
